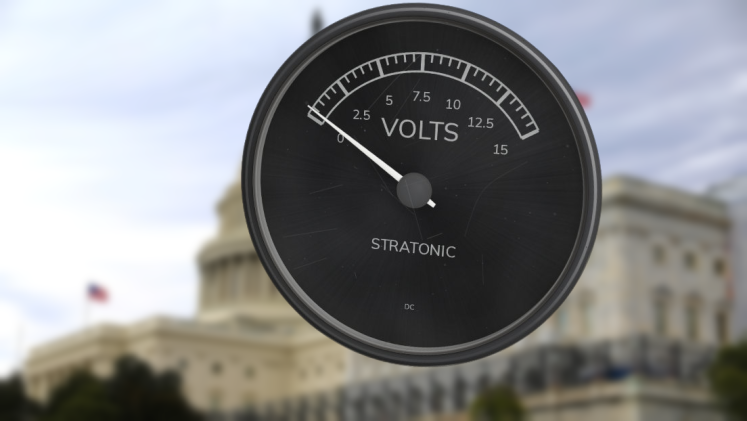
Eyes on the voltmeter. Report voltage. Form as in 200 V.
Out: 0.5 V
